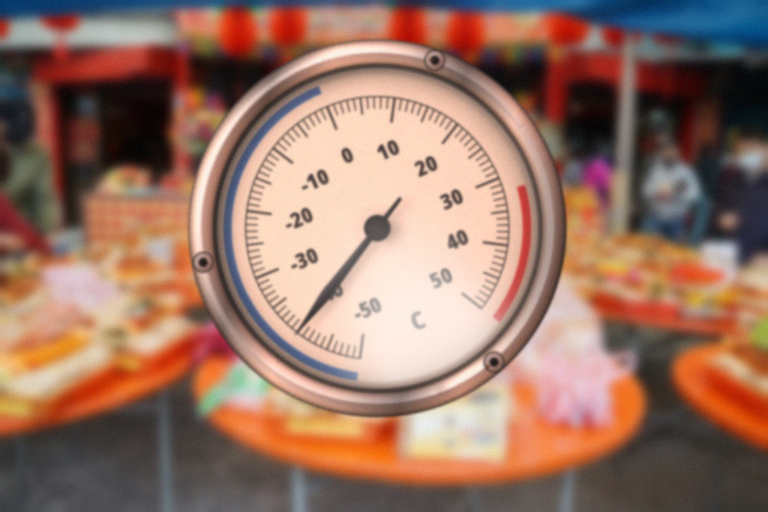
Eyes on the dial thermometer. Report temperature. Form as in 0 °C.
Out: -40 °C
